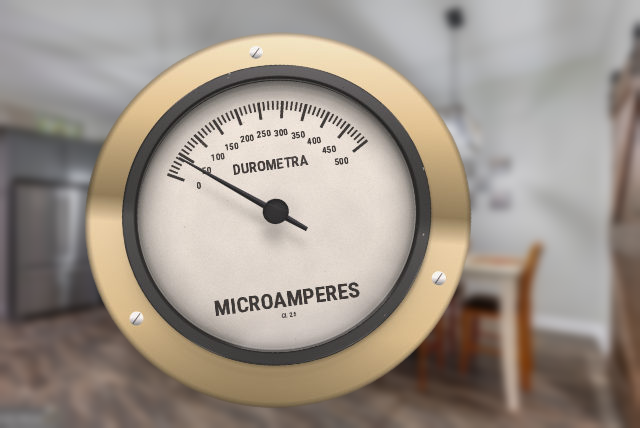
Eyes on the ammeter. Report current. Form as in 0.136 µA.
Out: 40 µA
